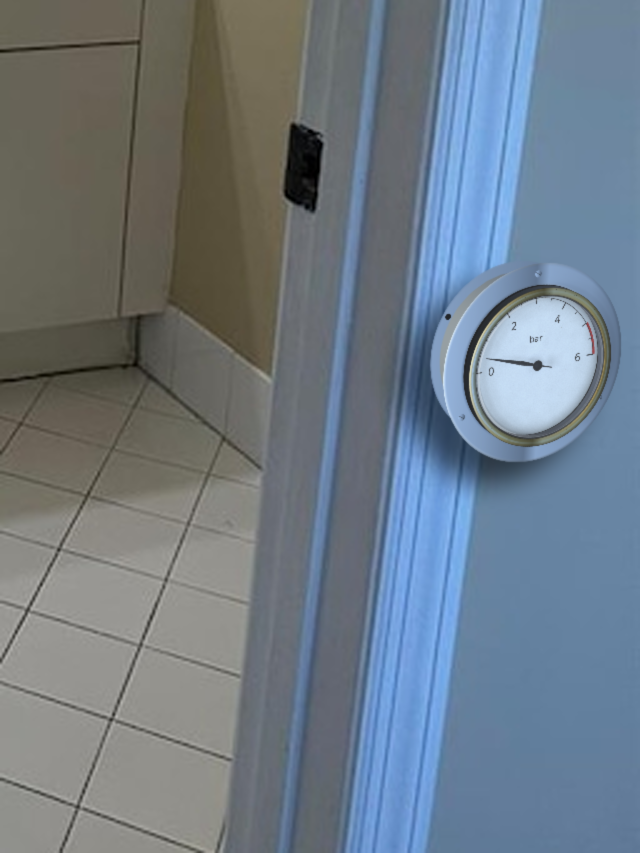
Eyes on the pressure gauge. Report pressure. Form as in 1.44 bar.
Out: 0.5 bar
